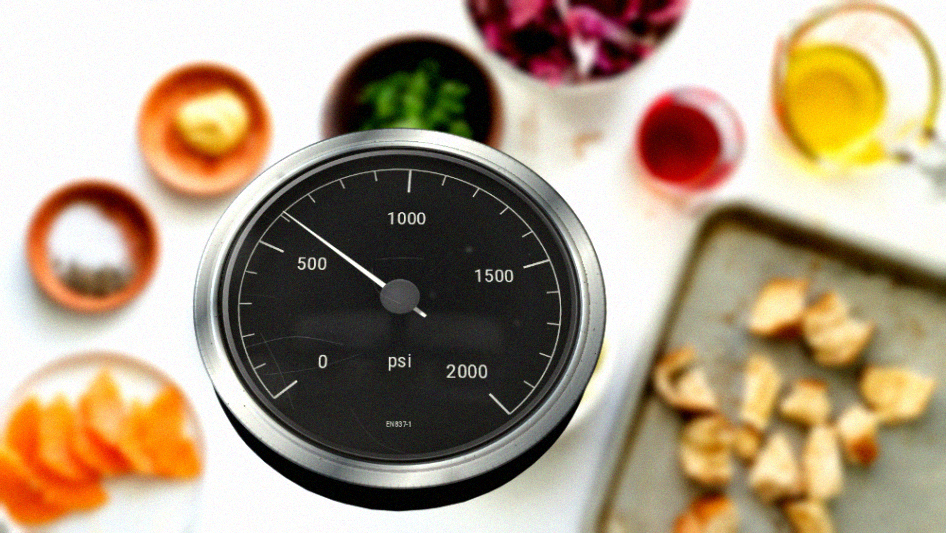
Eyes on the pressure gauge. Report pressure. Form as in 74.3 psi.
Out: 600 psi
